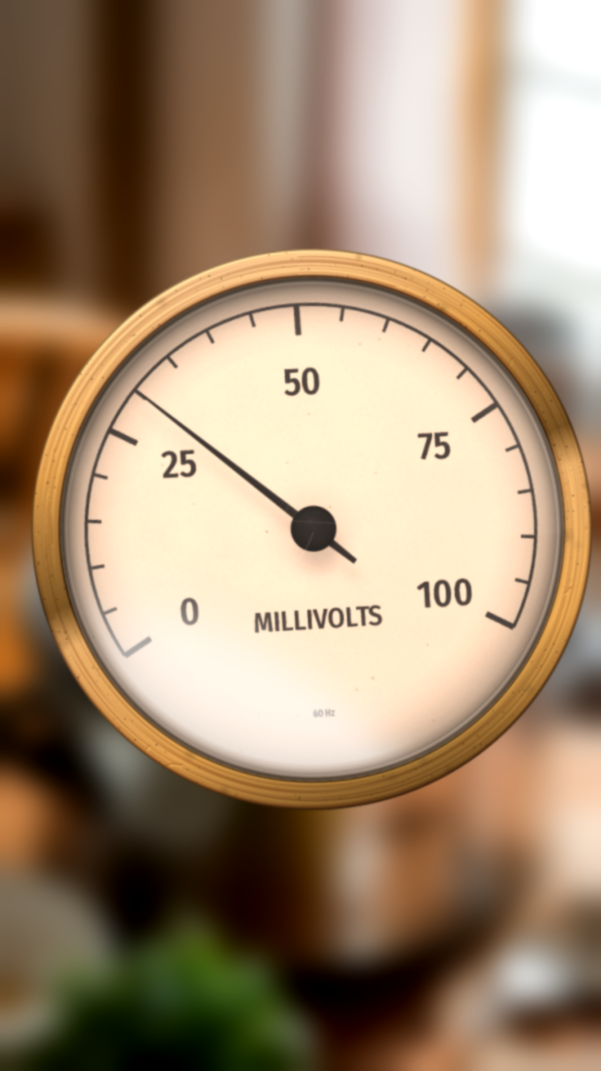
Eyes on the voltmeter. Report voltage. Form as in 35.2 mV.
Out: 30 mV
